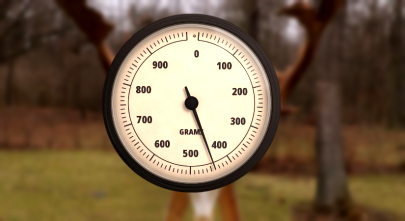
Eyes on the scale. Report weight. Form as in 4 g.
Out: 440 g
